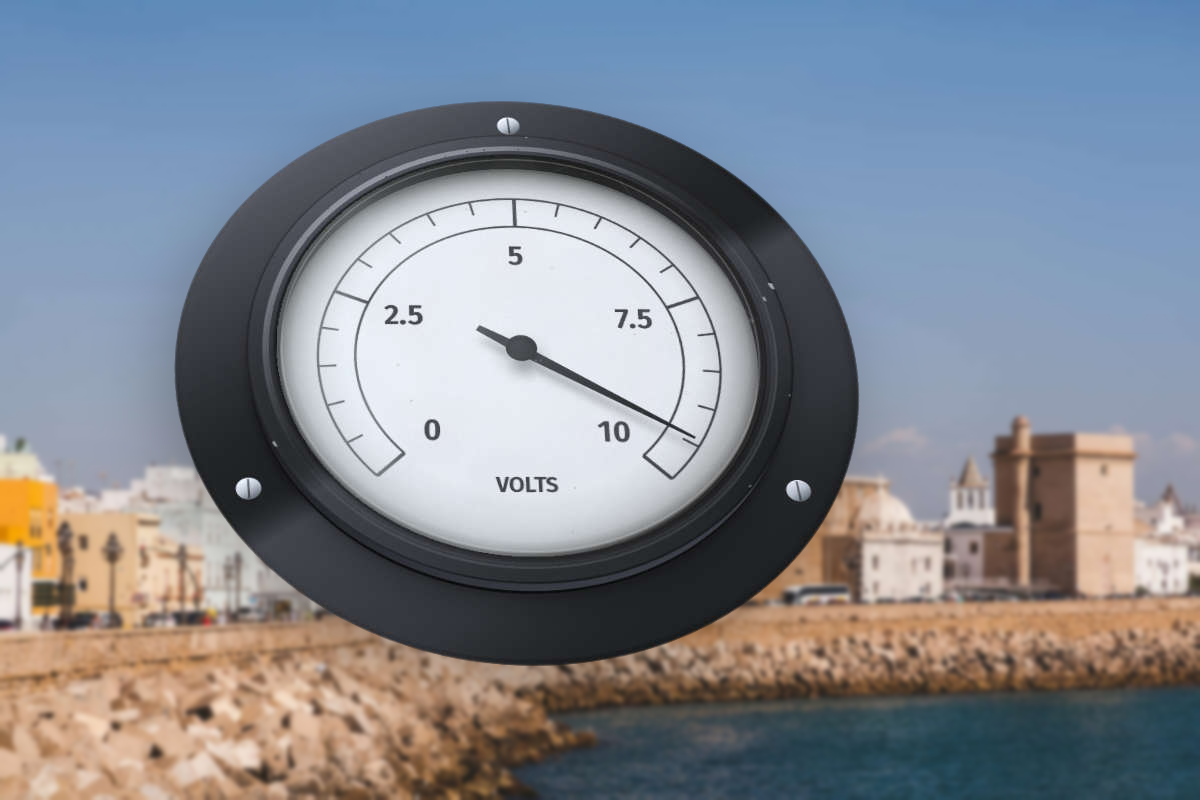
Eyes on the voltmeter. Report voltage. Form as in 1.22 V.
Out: 9.5 V
